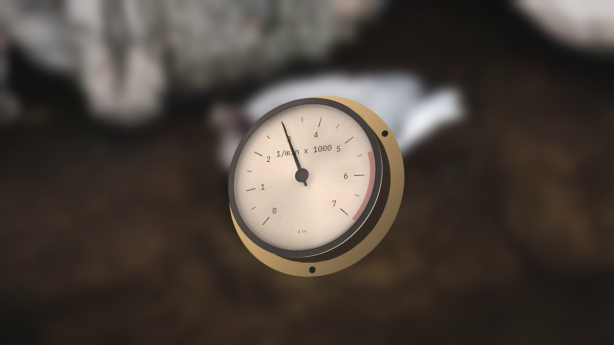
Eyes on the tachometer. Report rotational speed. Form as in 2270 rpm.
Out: 3000 rpm
